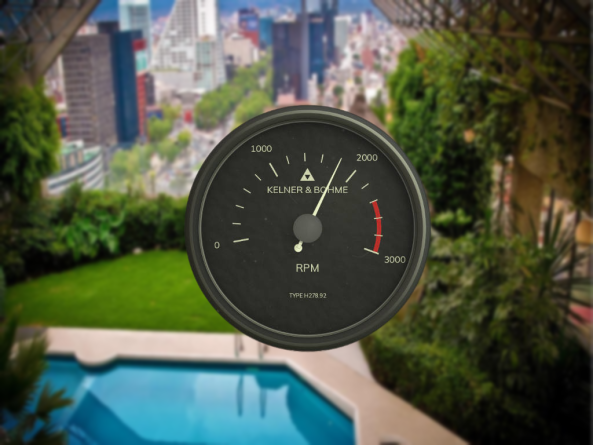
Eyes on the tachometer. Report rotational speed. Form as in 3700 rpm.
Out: 1800 rpm
